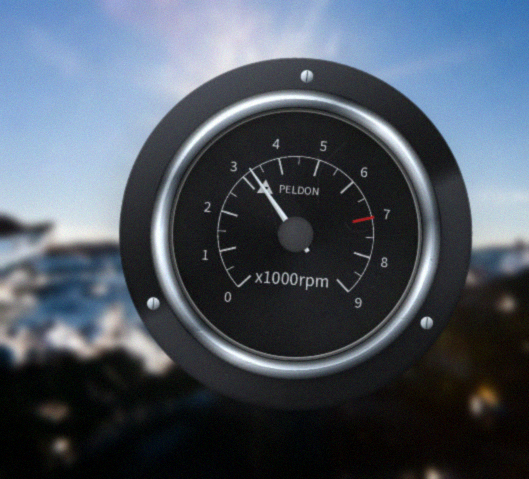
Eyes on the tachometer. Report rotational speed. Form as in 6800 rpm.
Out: 3250 rpm
